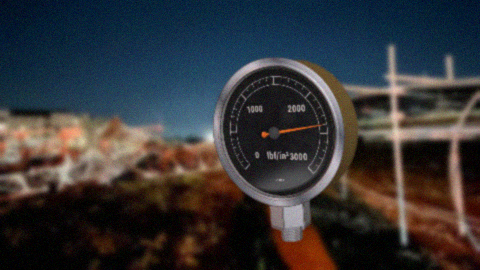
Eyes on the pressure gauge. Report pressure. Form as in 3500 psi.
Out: 2400 psi
